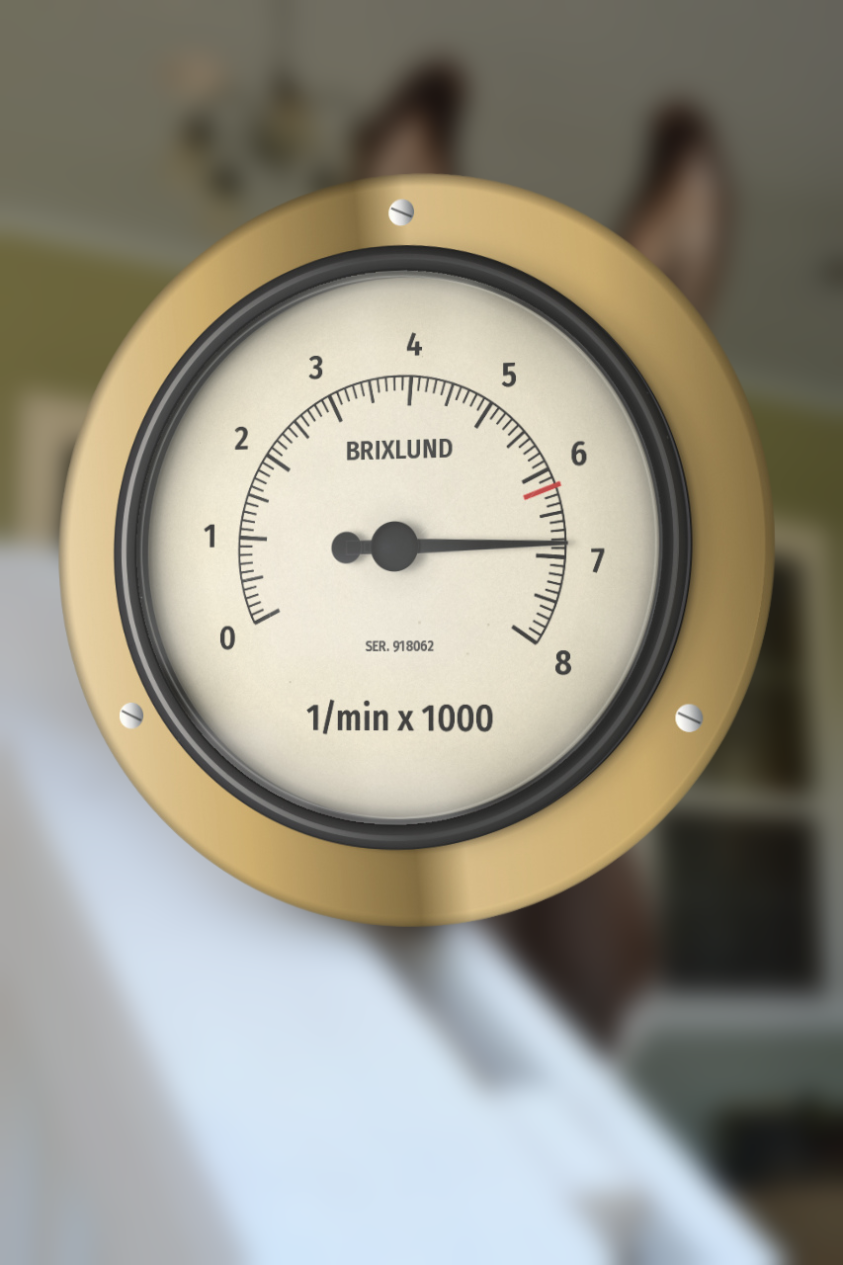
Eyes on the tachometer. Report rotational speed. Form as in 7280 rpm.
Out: 6850 rpm
